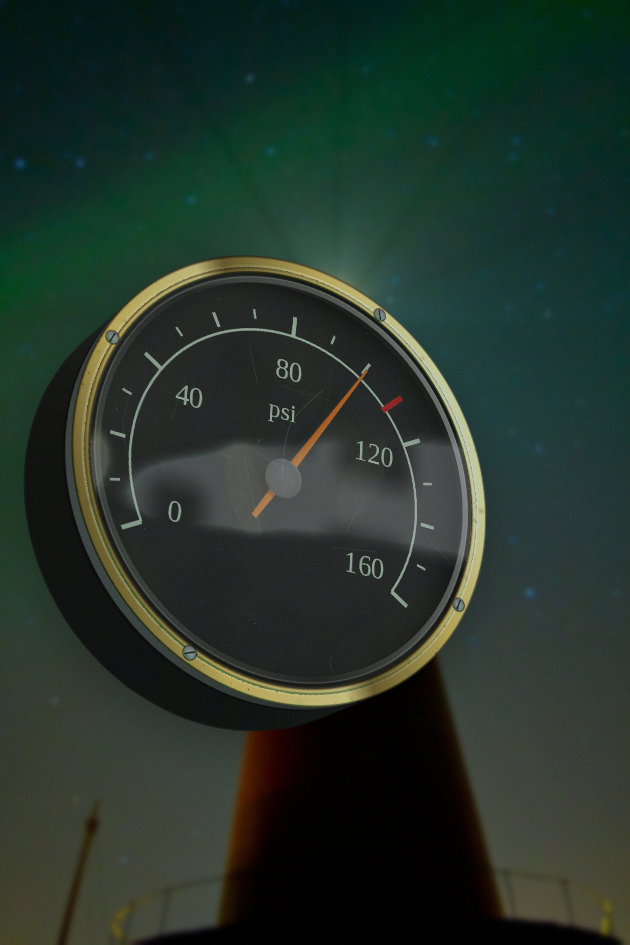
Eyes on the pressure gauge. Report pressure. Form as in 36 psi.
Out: 100 psi
